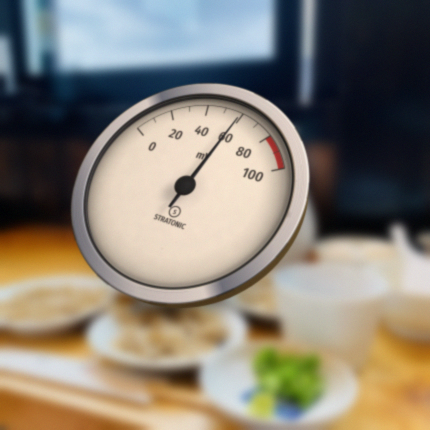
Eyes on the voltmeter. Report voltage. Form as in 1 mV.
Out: 60 mV
